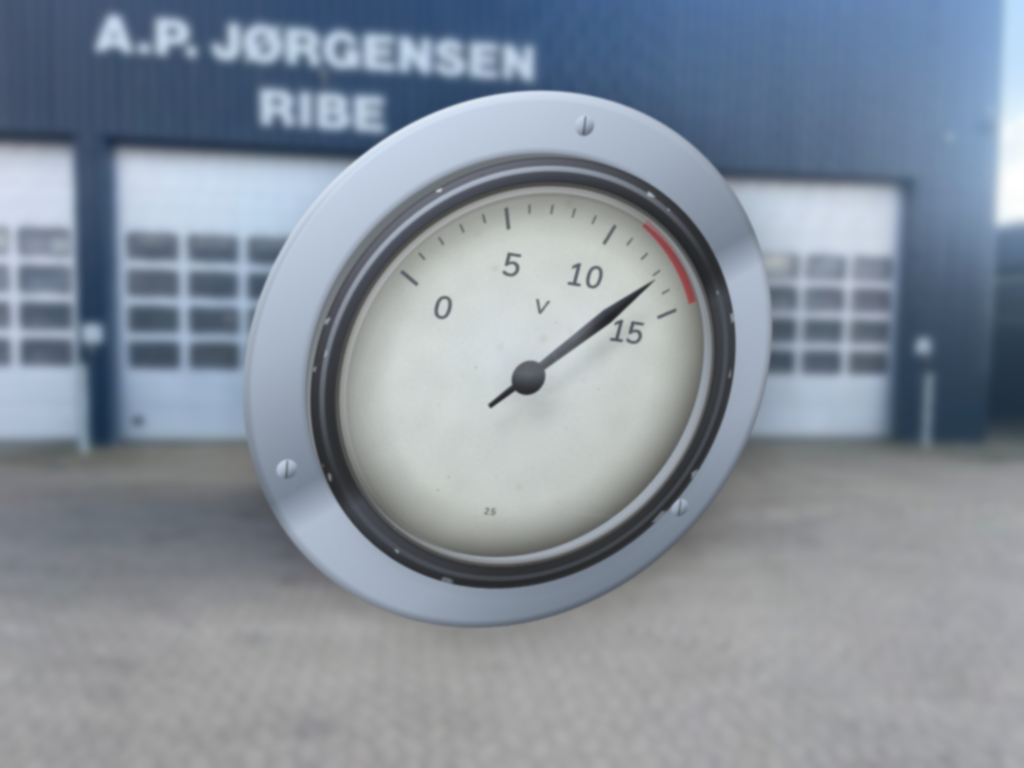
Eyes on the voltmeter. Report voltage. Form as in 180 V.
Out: 13 V
